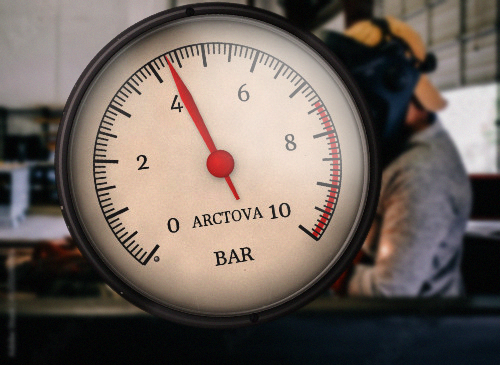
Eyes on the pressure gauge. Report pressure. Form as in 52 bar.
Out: 4.3 bar
